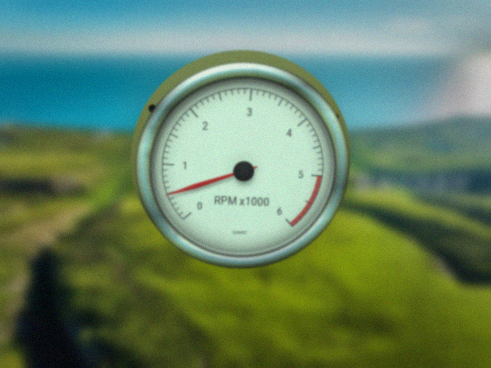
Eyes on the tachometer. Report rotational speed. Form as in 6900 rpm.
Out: 500 rpm
